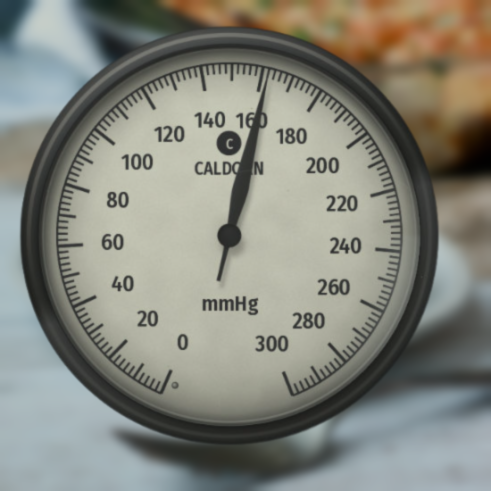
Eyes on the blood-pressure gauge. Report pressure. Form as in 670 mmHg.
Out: 162 mmHg
